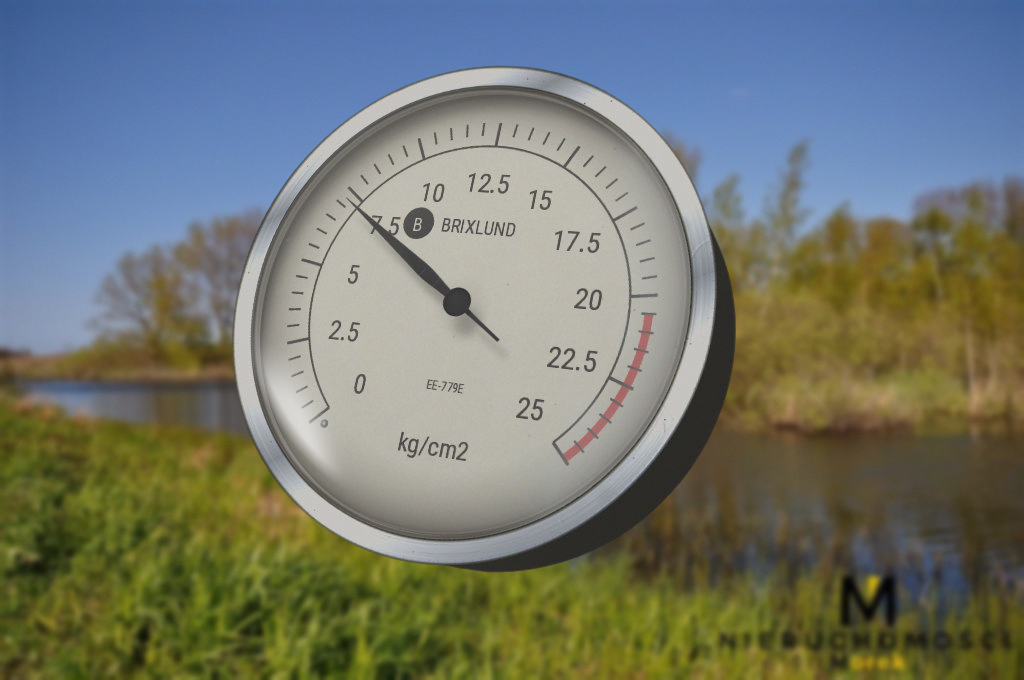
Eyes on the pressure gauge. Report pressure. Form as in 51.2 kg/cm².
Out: 7.25 kg/cm²
